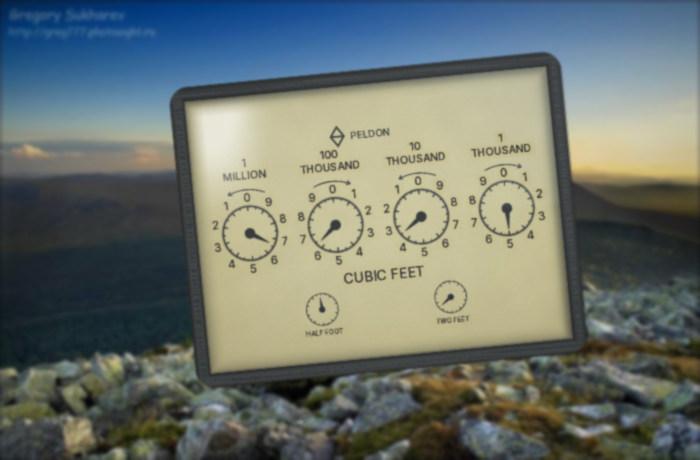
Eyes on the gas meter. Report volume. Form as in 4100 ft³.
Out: 663500 ft³
